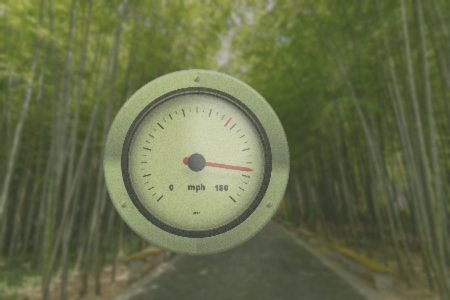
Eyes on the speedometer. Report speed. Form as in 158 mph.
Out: 155 mph
